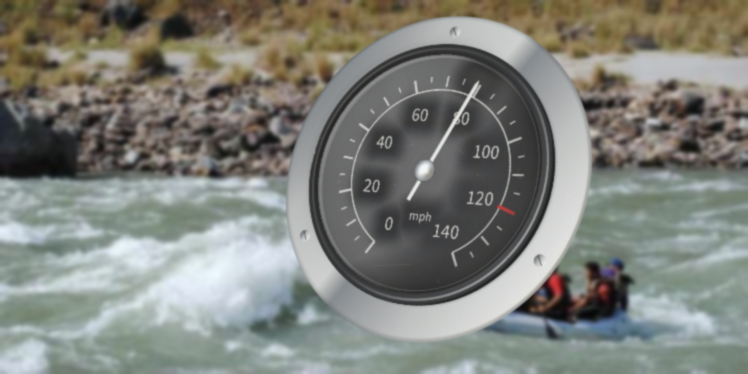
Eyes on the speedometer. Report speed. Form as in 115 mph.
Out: 80 mph
